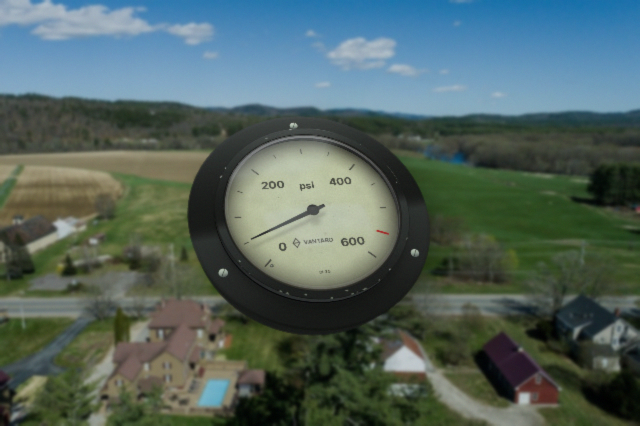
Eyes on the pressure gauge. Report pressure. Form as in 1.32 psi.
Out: 50 psi
